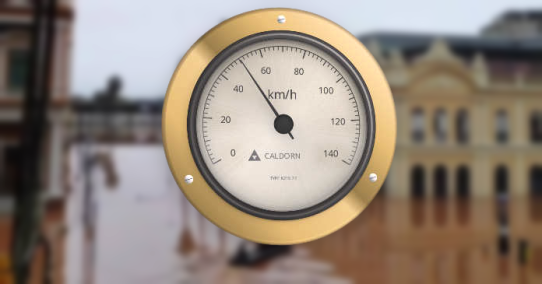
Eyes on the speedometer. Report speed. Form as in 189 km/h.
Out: 50 km/h
